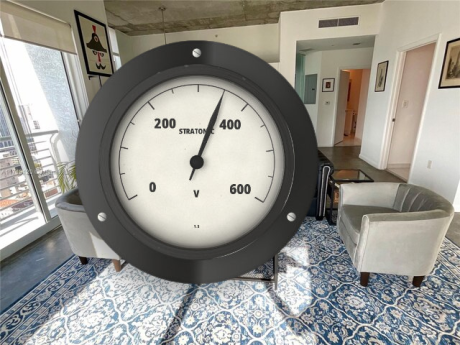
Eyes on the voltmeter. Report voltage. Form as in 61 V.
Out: 350 V
